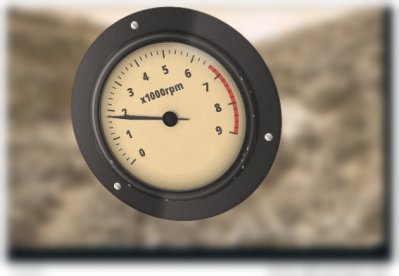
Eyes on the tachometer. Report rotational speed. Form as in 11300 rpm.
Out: 1800 rpm
